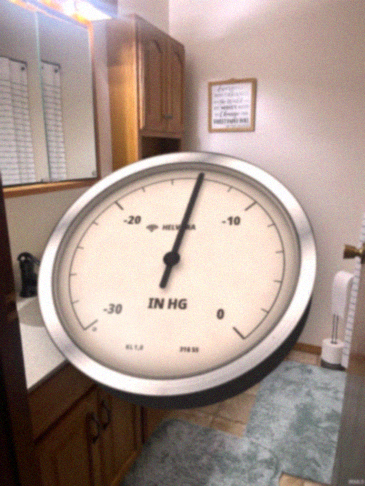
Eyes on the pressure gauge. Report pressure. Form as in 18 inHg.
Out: -14 inHg
